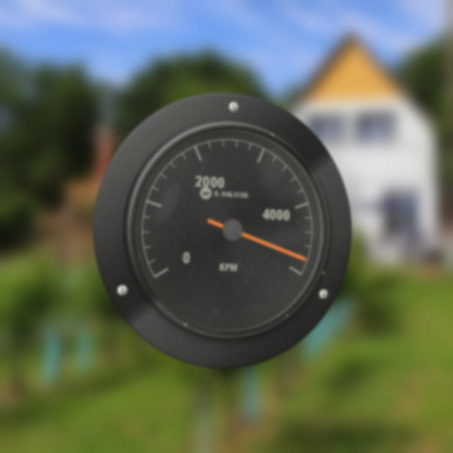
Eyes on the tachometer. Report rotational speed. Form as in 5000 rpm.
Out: 4800 rpm
